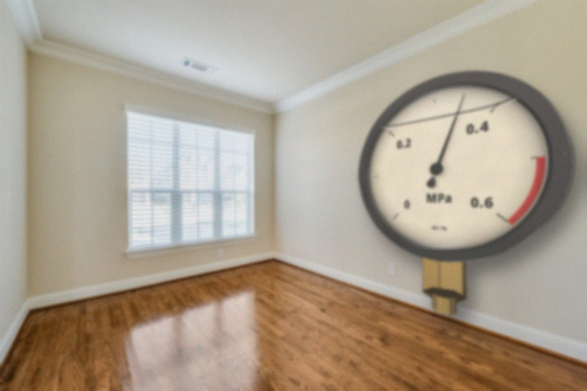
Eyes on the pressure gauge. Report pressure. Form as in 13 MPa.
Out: 0.35 MPa
